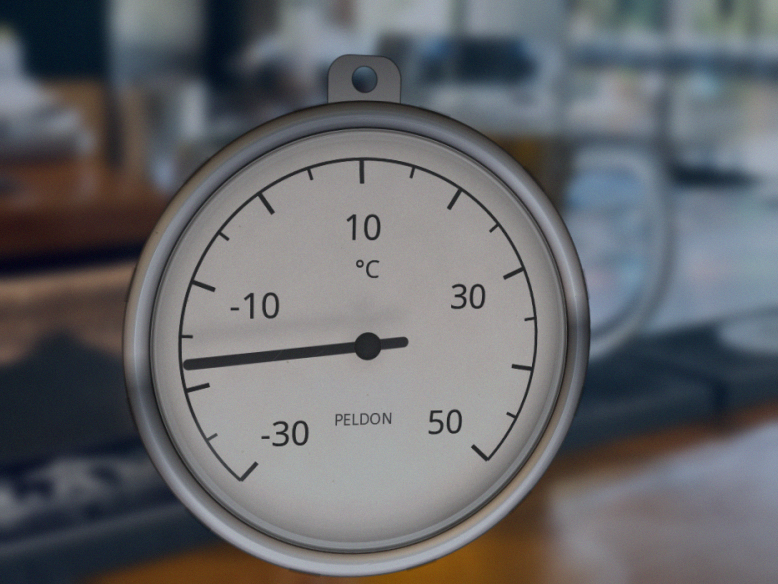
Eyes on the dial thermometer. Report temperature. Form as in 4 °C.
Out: -17.5 °C
